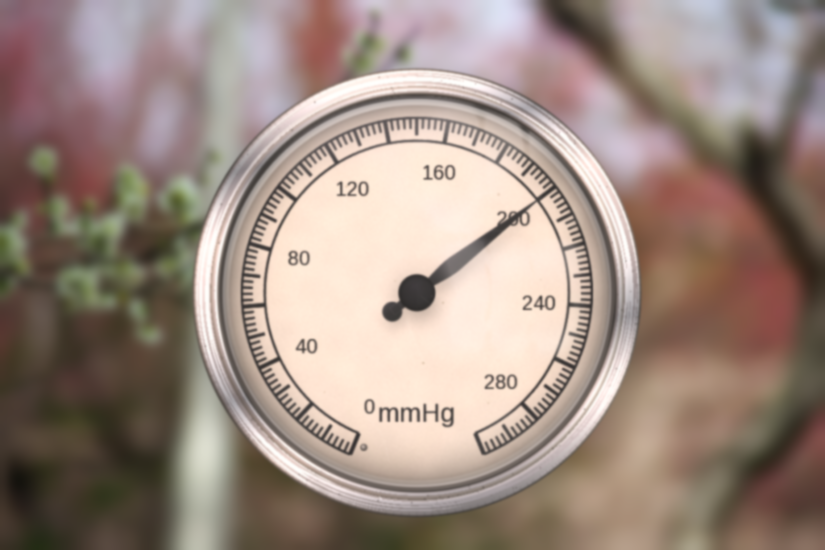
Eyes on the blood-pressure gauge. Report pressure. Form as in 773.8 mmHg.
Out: 200 mmHg
